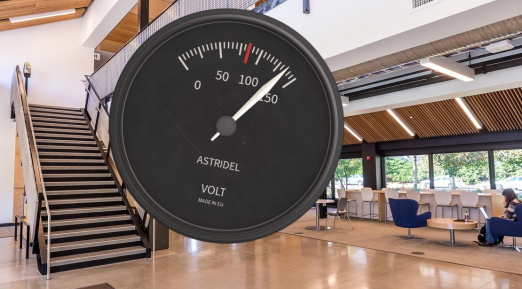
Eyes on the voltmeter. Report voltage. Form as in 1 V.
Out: 135 V
